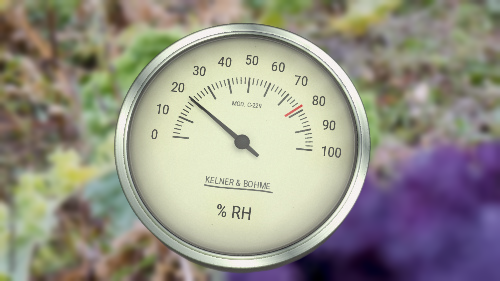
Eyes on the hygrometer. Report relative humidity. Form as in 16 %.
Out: 20 %
